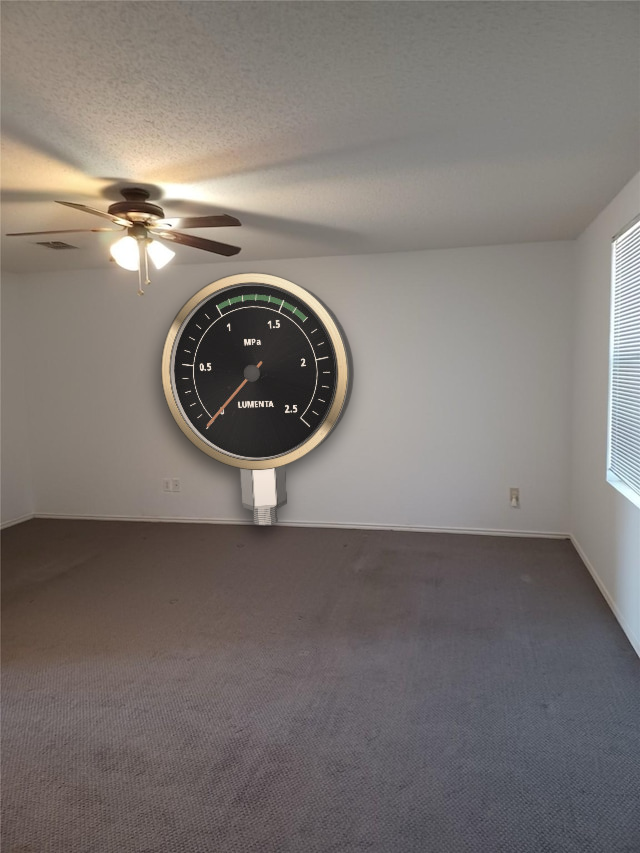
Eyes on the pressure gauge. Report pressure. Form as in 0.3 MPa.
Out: 0 MPa
